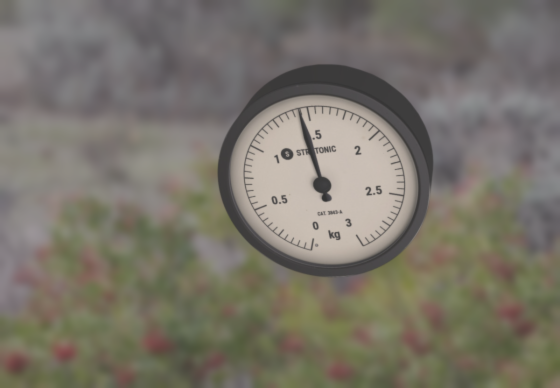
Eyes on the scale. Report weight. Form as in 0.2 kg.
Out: 1.45 kg
